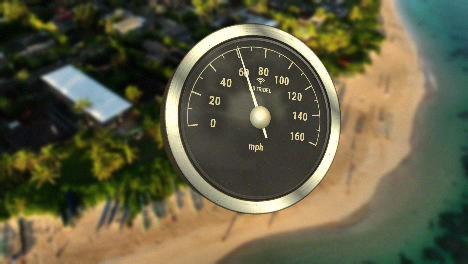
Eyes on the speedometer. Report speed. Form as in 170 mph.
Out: 60 mph
